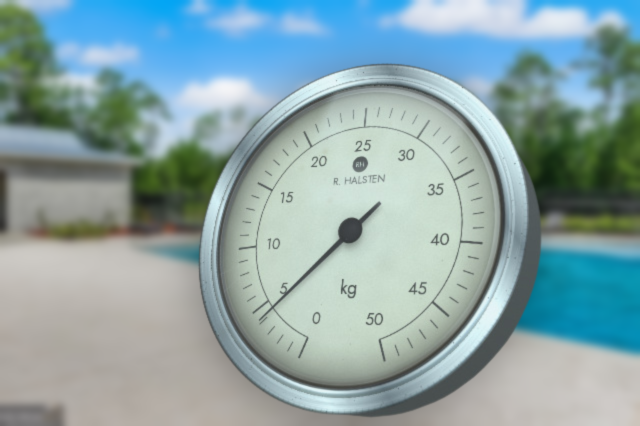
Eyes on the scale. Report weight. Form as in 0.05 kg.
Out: 4 kg
